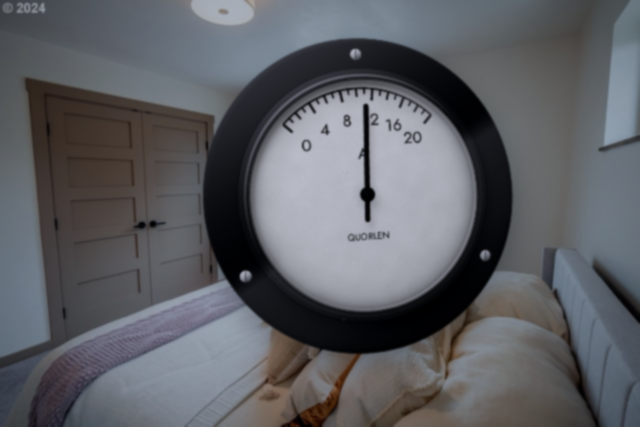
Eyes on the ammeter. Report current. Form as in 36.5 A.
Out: 11 A
